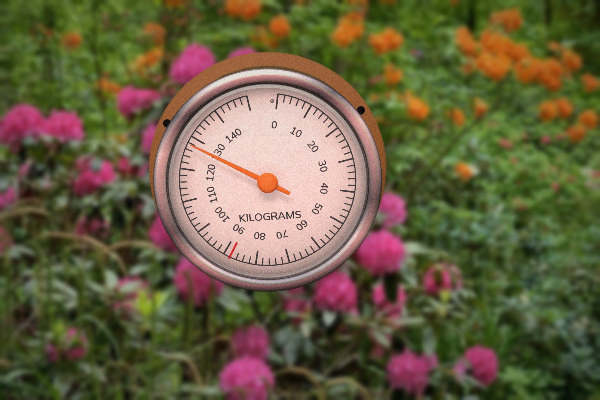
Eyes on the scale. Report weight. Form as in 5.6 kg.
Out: 128 kg
